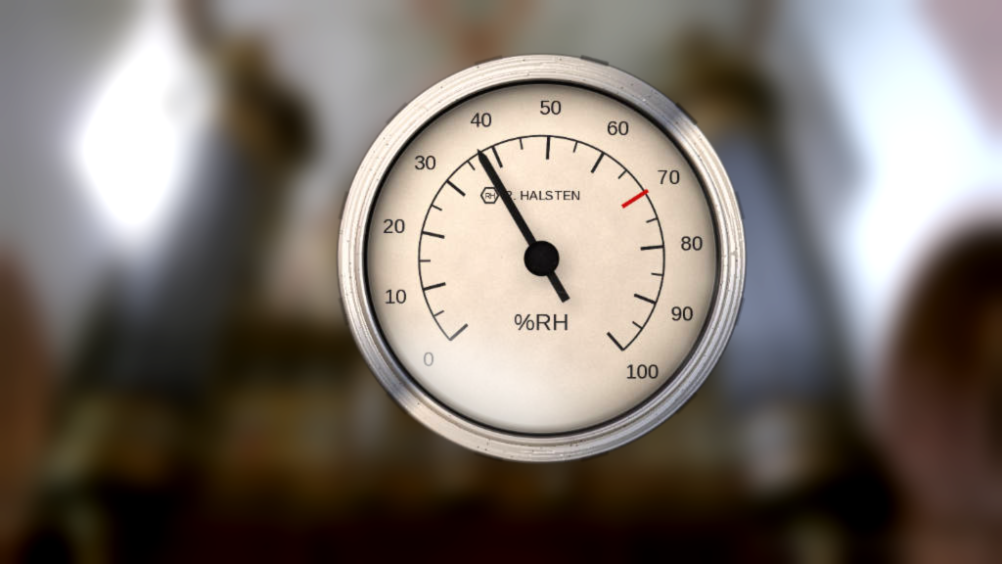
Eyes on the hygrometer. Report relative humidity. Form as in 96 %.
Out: 37.5 %
